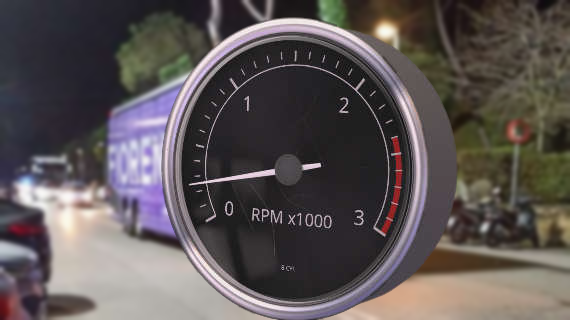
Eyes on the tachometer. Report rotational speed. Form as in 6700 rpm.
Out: 250 rpm
